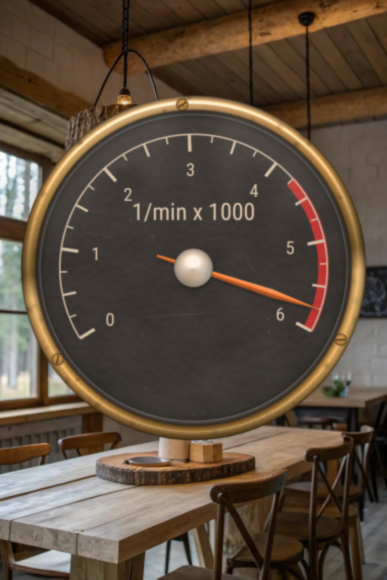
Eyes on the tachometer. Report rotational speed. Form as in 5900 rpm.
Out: 5750 rpm
